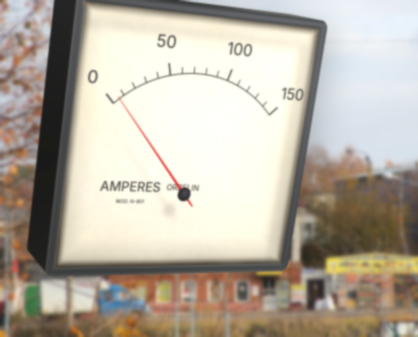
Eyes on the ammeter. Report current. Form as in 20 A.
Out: 5 A
